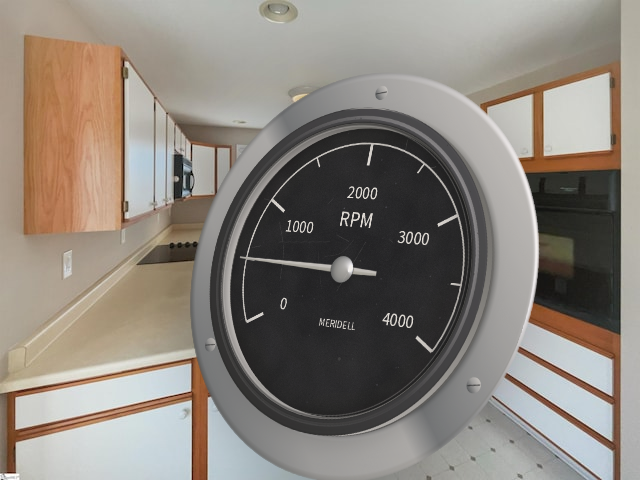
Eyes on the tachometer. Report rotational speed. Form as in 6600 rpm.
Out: 500 rpm
